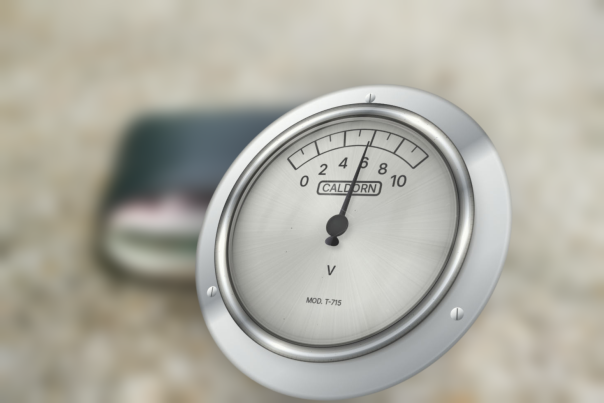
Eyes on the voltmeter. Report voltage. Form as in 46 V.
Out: 6 V
